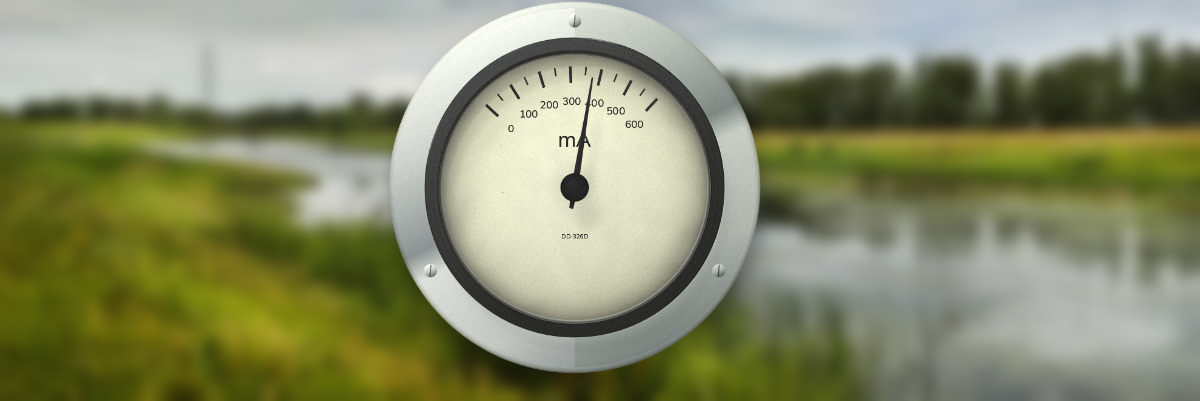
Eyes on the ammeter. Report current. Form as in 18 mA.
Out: 375 mA
